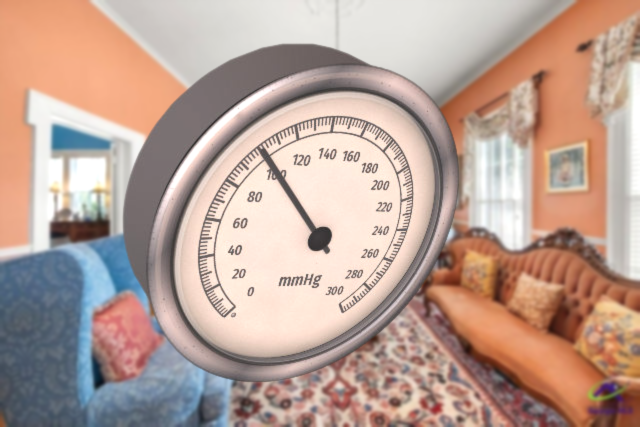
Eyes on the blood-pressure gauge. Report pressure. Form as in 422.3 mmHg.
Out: 100 mmHg
